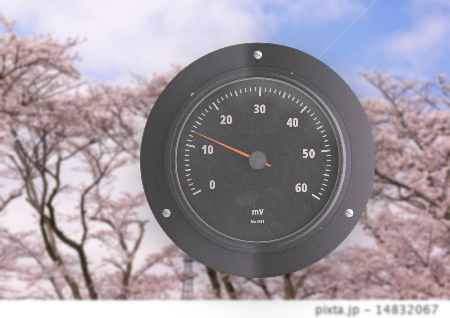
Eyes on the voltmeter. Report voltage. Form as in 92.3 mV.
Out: 13 mV
